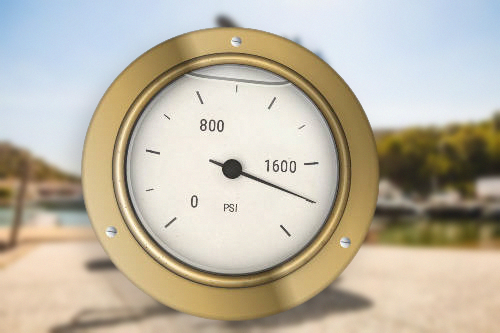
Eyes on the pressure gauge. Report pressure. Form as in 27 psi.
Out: 1800 psi
